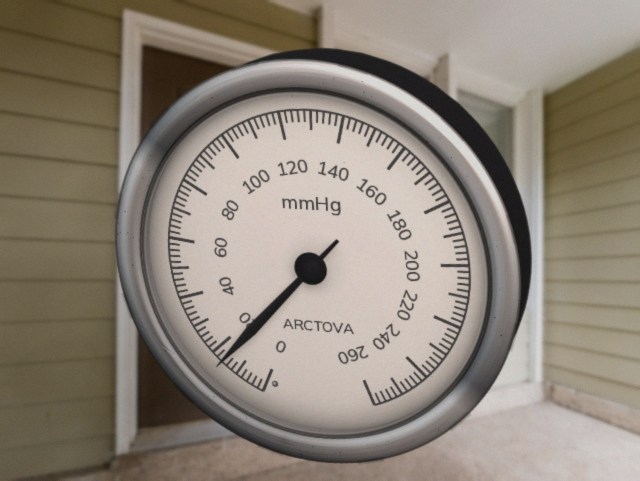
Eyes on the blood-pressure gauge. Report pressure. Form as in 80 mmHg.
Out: 16 mmHg
